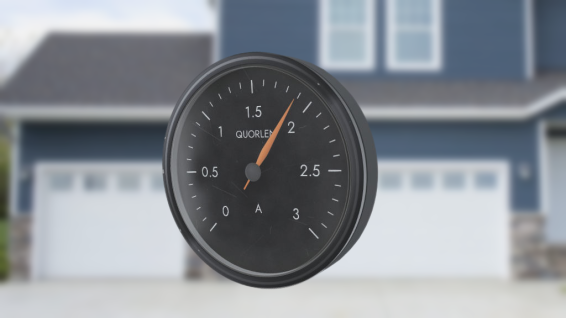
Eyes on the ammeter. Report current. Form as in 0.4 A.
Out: 1.9 A
